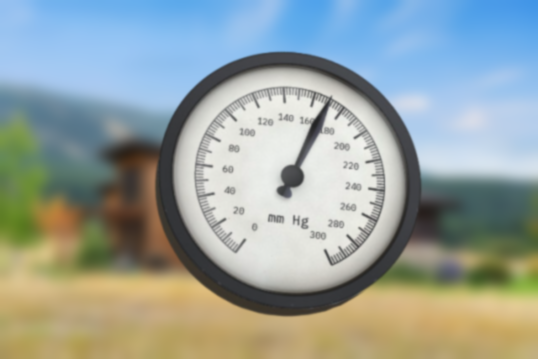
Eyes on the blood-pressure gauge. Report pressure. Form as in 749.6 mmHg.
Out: 170 mmHg
